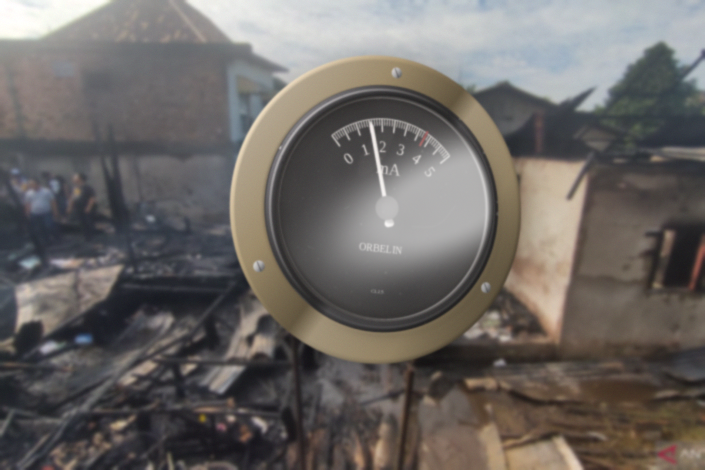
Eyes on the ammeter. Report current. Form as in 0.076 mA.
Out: 1.5 mA
